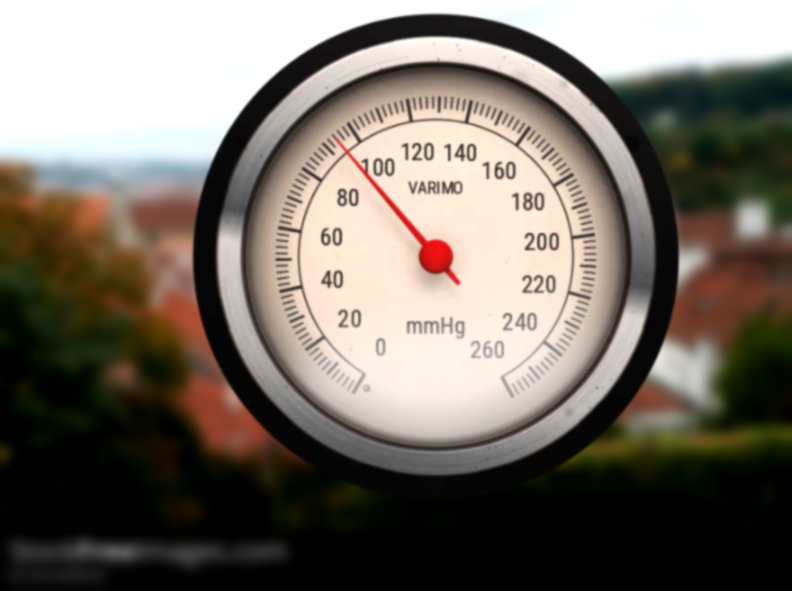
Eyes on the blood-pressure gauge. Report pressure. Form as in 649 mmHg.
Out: 94 mmHg
